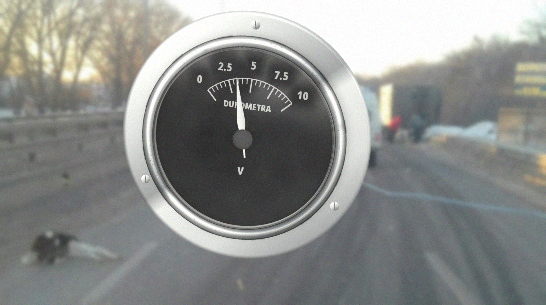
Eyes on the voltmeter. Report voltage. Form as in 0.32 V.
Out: 3.5 V
